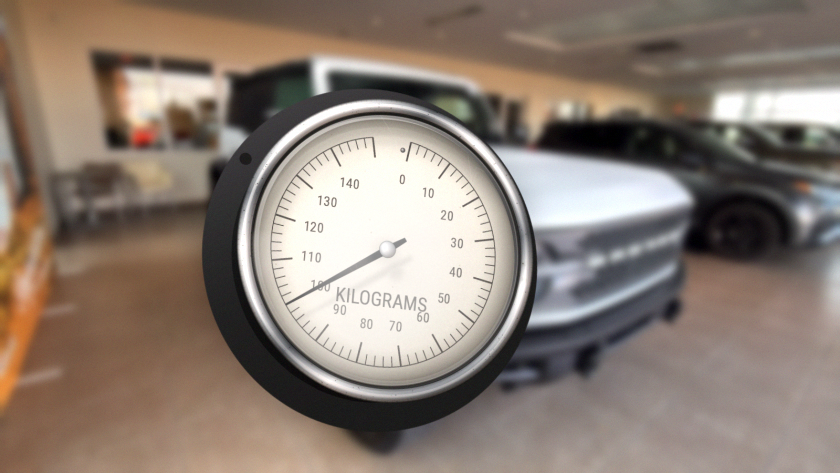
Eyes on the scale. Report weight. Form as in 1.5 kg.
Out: 100 kg
